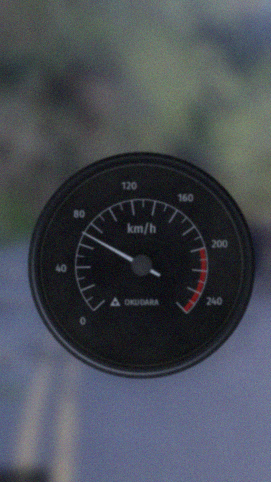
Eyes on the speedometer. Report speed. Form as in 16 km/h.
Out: 70 km/h
